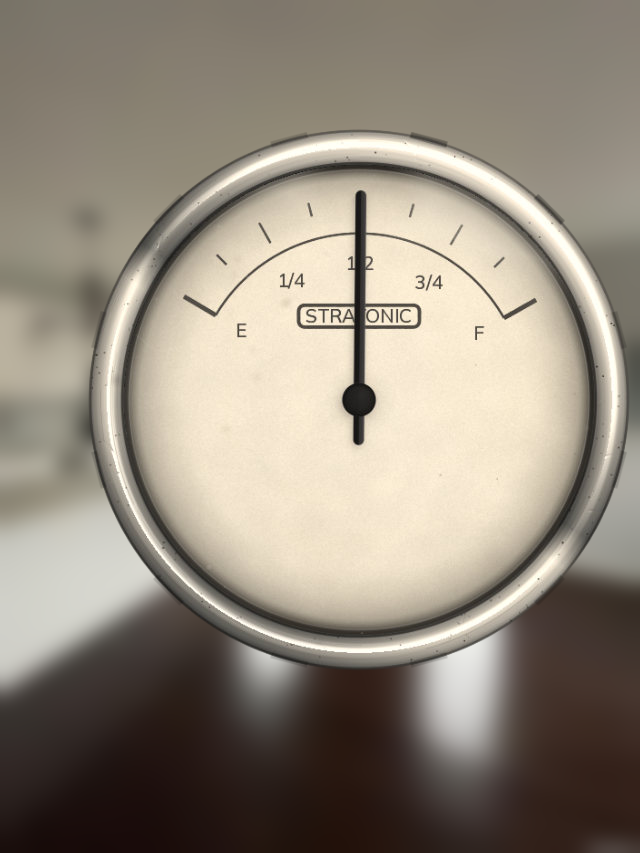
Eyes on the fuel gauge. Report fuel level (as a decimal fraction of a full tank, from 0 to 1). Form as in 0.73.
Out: 0.5
